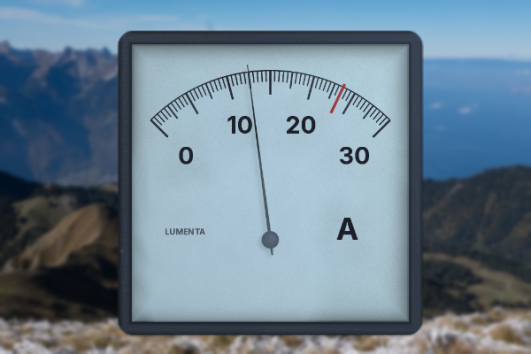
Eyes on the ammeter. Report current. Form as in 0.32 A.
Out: 12.5 A
